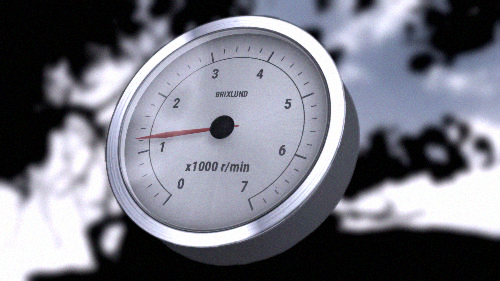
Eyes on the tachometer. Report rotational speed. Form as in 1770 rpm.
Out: 1200 rpm
